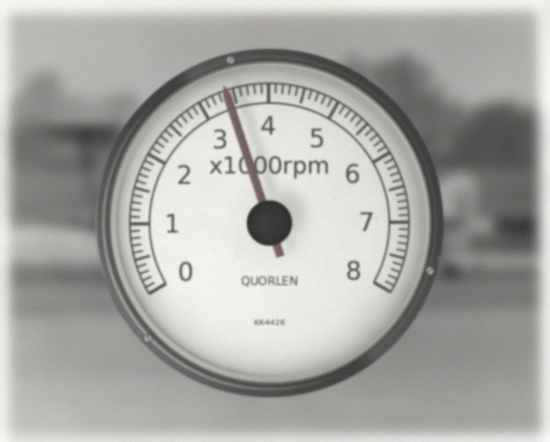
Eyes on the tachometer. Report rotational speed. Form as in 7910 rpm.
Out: 3400 rpm
